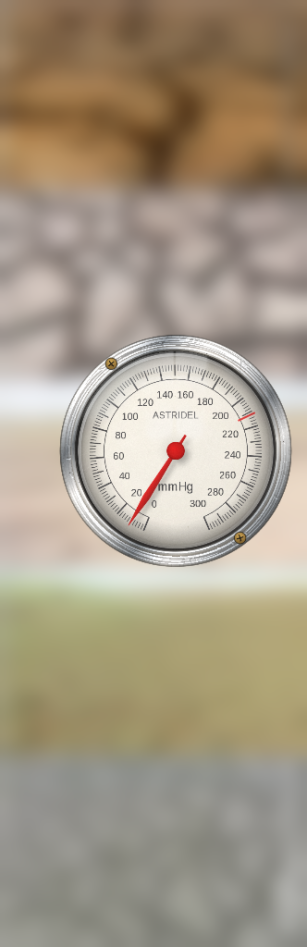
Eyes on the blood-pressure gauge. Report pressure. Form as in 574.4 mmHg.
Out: 10 mmHg
